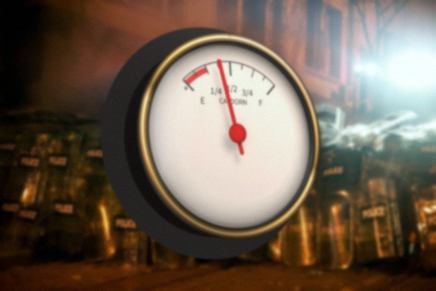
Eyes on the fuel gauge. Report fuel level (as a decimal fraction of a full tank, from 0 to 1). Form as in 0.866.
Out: 0.375
